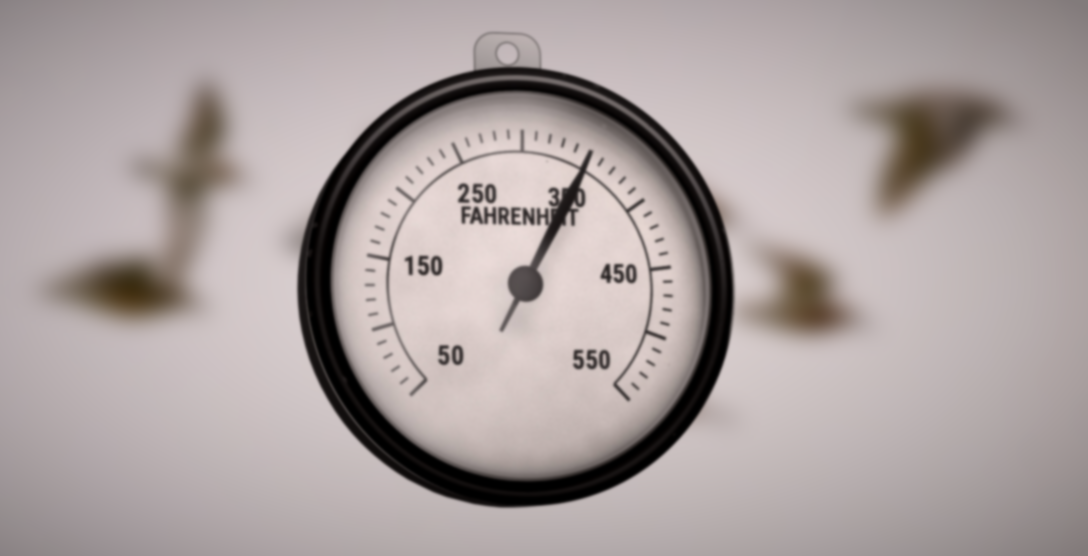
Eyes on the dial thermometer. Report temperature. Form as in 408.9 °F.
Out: 350 °F
